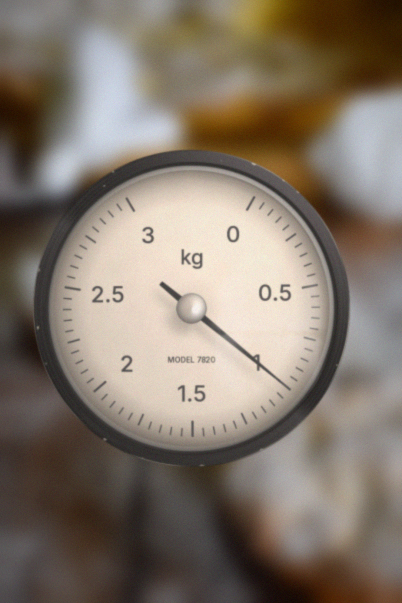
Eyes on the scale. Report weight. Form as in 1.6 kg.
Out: 1 kg
